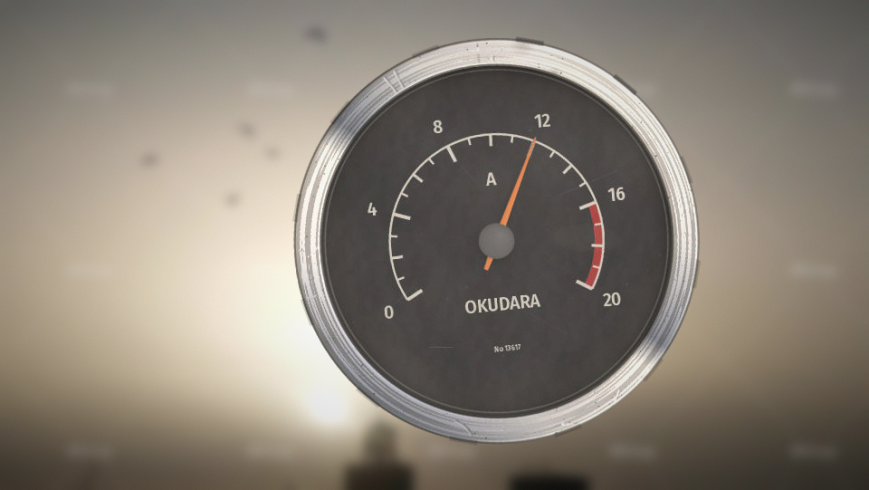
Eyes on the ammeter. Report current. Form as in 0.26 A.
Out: 12 A
